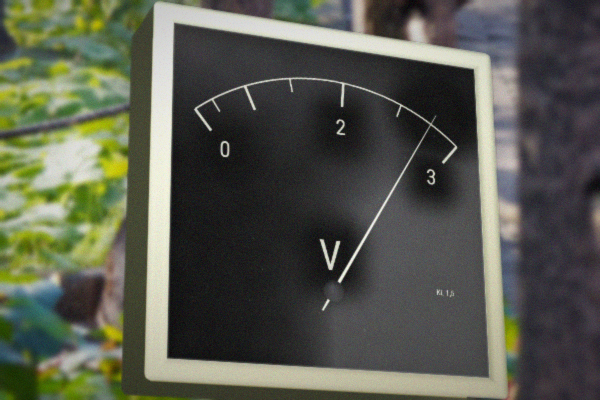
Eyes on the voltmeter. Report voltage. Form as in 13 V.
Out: 2.75 V
